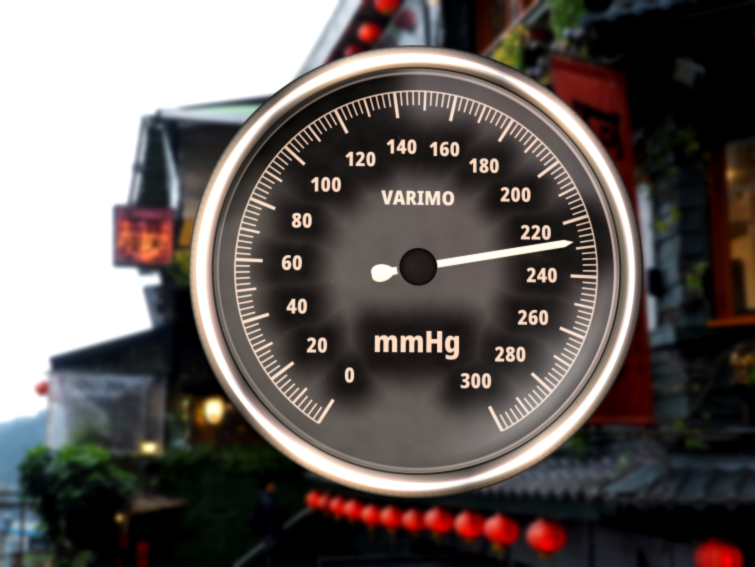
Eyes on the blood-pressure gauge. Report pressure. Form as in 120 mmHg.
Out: 228 mmHg
